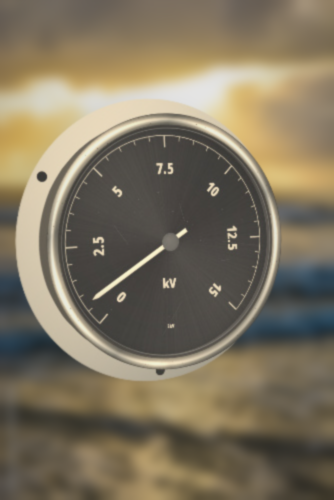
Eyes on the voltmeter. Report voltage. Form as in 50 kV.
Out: 0.75 kV
